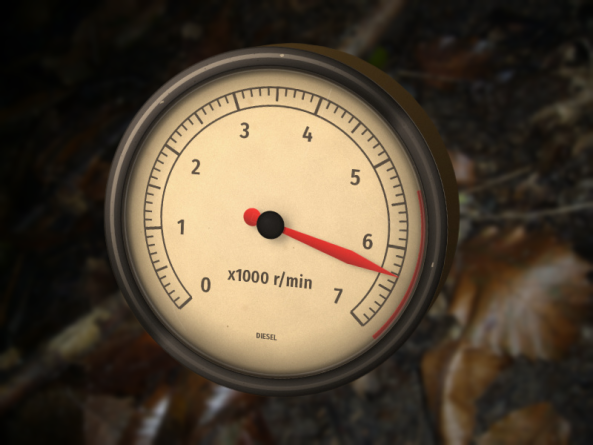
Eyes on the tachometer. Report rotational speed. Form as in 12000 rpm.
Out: 6300 rpm
